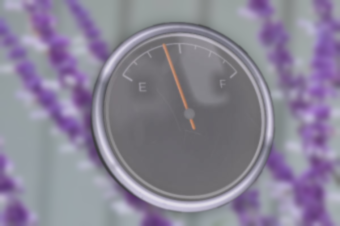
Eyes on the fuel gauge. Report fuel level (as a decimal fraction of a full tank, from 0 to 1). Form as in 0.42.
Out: 0.375
